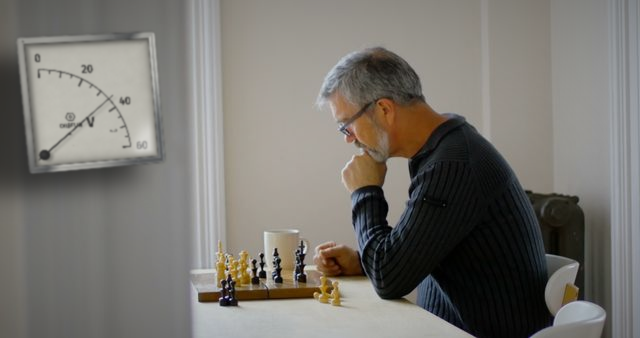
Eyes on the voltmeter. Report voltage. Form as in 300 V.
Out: 35 V
